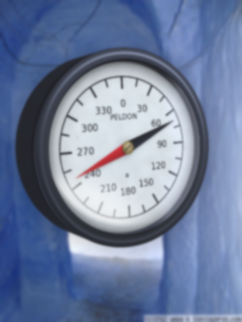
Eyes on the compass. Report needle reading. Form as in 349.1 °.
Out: 247.5 °
